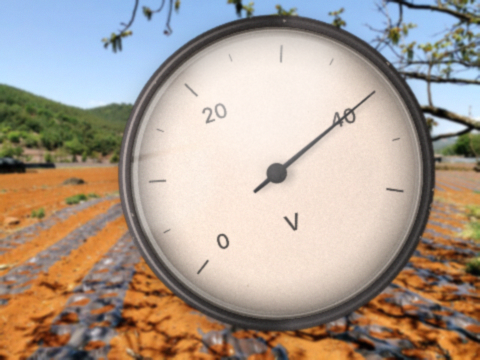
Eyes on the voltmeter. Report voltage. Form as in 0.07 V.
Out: 40 V
